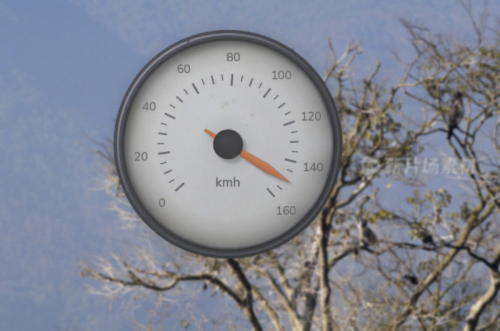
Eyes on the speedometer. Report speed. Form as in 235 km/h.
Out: 150 km/h
